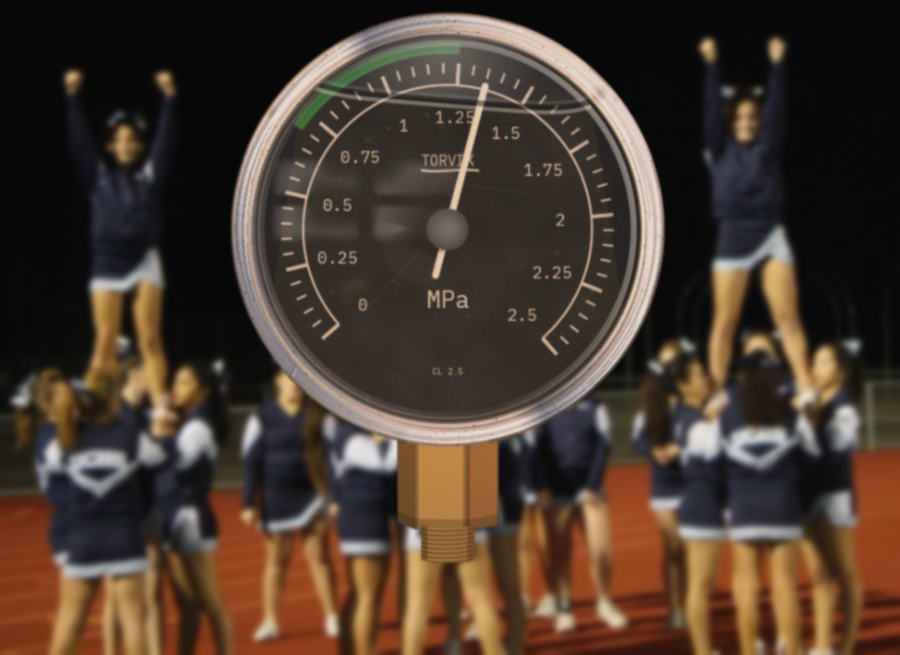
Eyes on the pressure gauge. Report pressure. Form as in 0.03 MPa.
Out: 1.35 MPa
